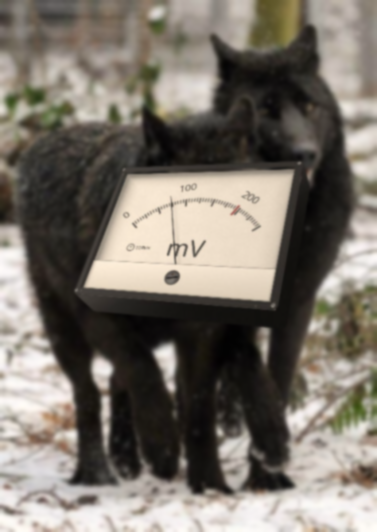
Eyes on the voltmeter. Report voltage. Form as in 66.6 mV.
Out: 75 mV
